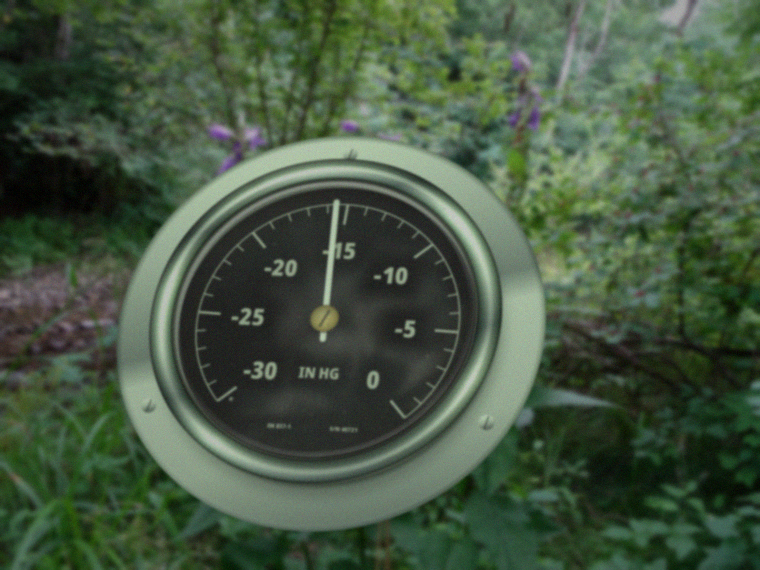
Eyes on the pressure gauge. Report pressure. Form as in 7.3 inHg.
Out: -15.5 inHg
